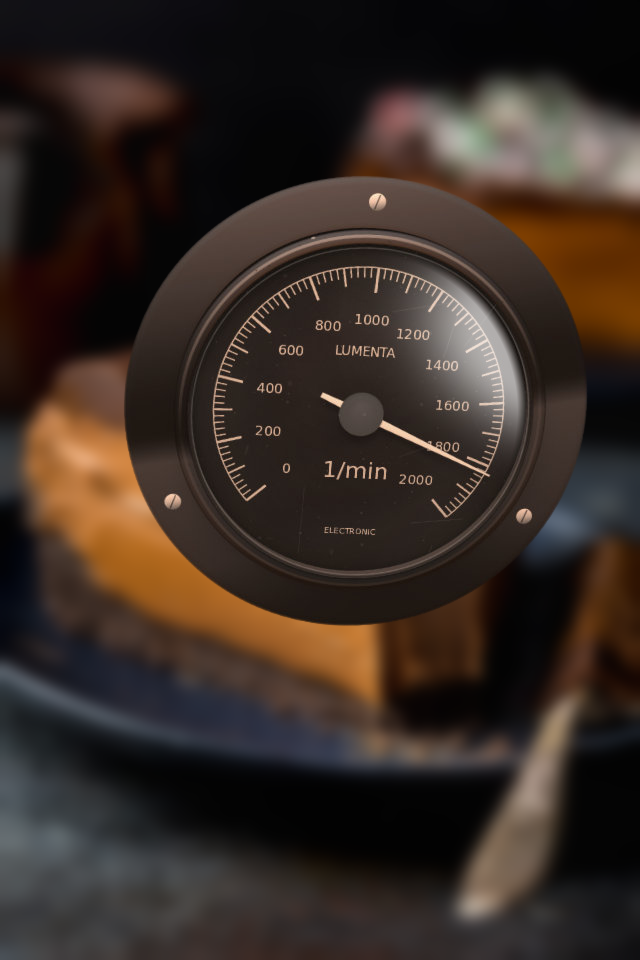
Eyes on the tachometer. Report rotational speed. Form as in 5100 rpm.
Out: 1820 rpm
